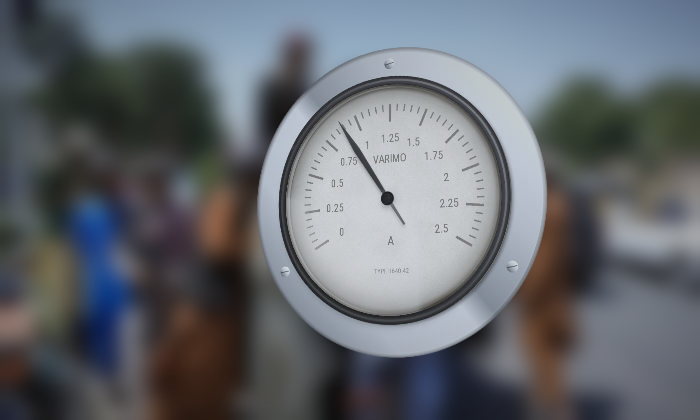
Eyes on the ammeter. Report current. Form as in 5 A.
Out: 0.9 A
